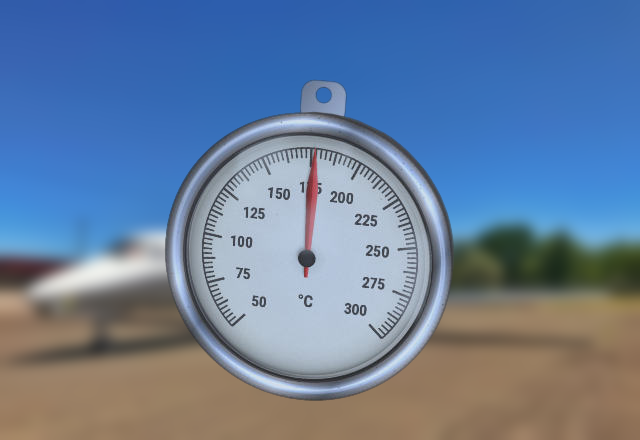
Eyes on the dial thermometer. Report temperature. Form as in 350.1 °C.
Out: 177.5 °C
